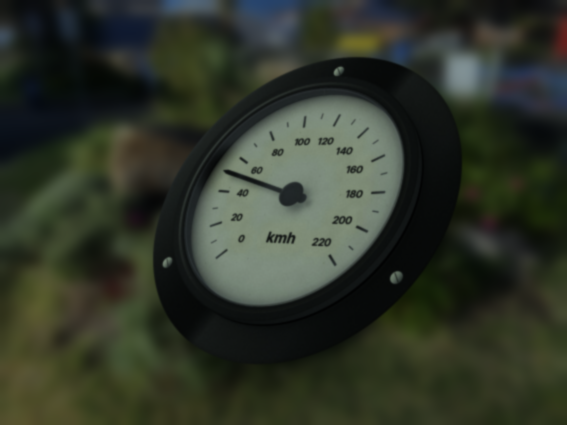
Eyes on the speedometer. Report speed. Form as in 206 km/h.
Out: 50 km/h
